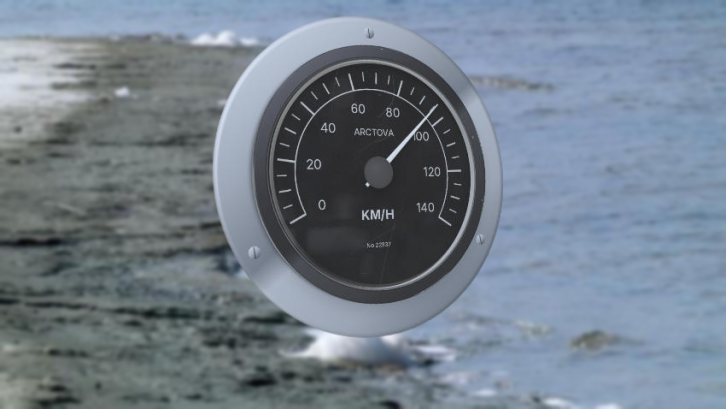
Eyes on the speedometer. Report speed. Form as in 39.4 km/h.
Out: 95 km/h
